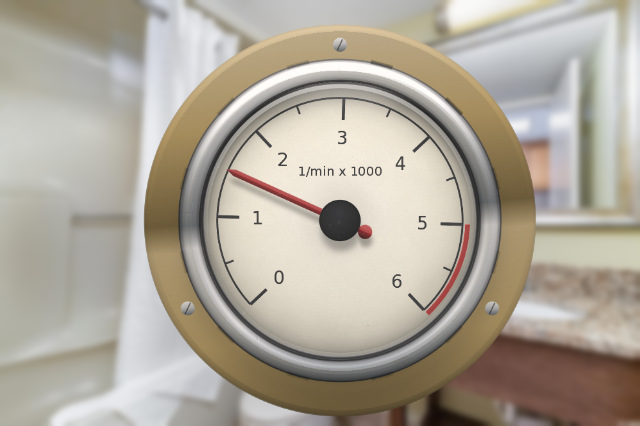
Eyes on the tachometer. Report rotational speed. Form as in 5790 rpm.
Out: 1500 rpm
